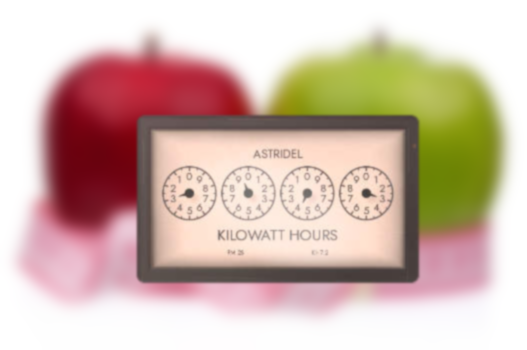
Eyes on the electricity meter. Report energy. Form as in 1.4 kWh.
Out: 2943 kWh
